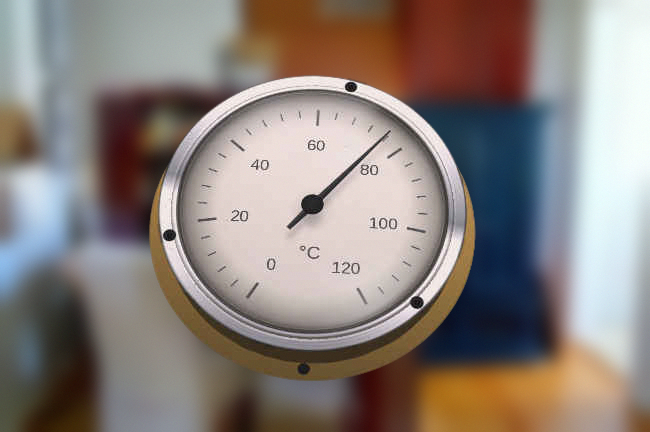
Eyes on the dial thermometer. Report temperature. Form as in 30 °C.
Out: 76 °C
